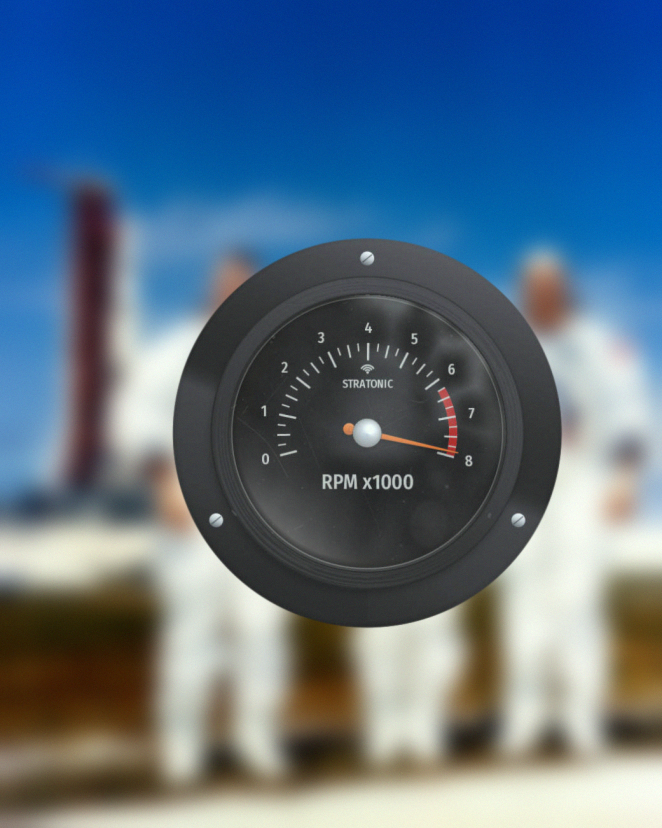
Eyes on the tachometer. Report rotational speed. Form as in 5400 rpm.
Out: 7875 rpm
